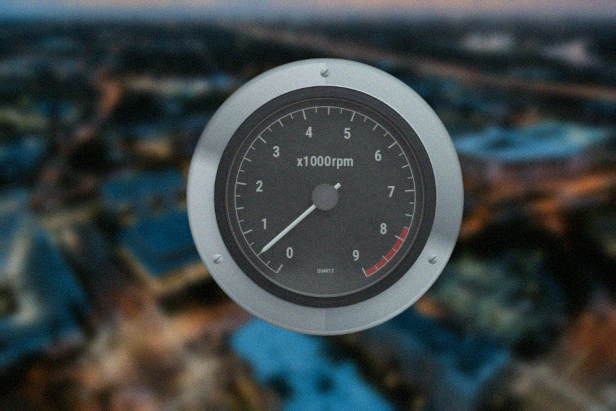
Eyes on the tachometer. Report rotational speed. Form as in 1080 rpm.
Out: 500 rpm
